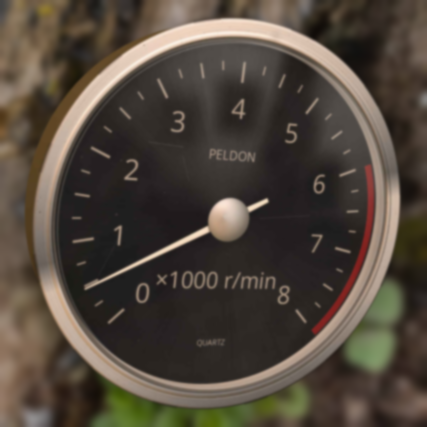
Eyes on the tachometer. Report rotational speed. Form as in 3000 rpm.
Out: 500 rpm
